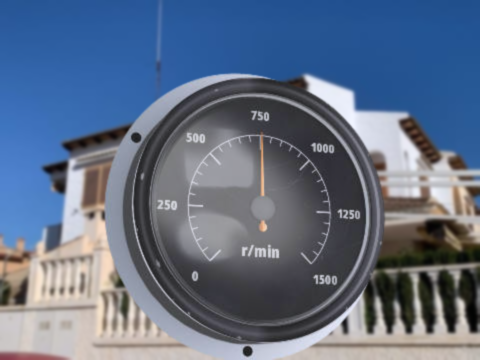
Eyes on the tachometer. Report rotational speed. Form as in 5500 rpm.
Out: 750 rpm
